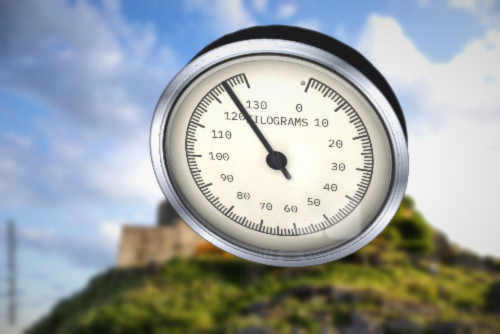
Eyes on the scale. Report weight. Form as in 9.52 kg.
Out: 125 kg
